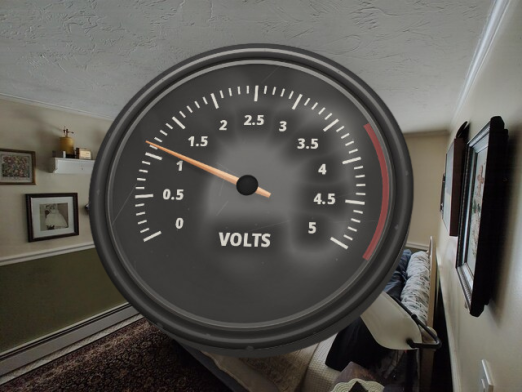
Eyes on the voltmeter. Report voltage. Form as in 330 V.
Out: 1.1 V
